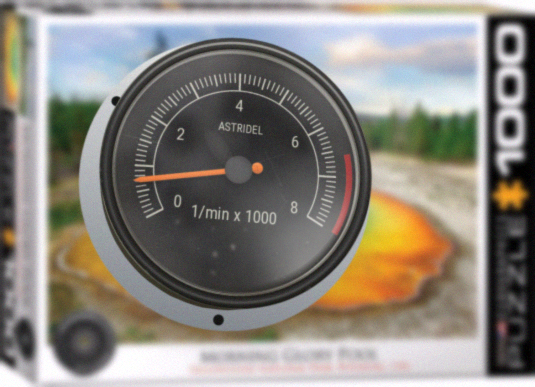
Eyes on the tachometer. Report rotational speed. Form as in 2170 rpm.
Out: 700 rpm
